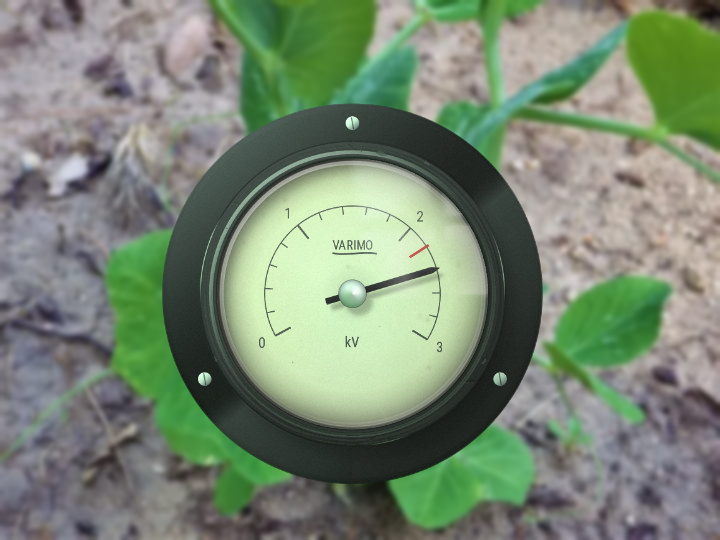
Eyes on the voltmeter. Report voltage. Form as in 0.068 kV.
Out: 2.4 kV
